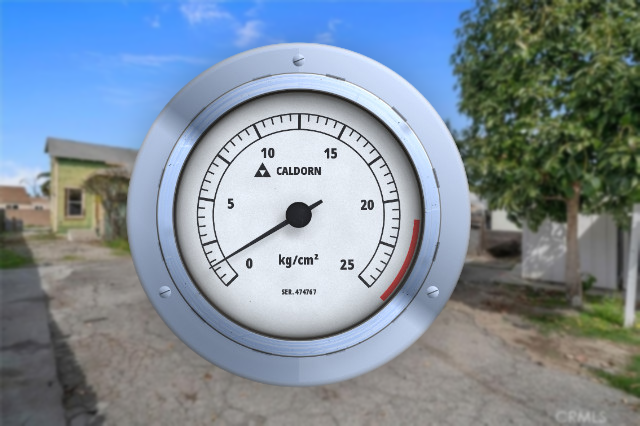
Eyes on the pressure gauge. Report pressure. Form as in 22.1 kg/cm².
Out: 1.25 kg/cm²
